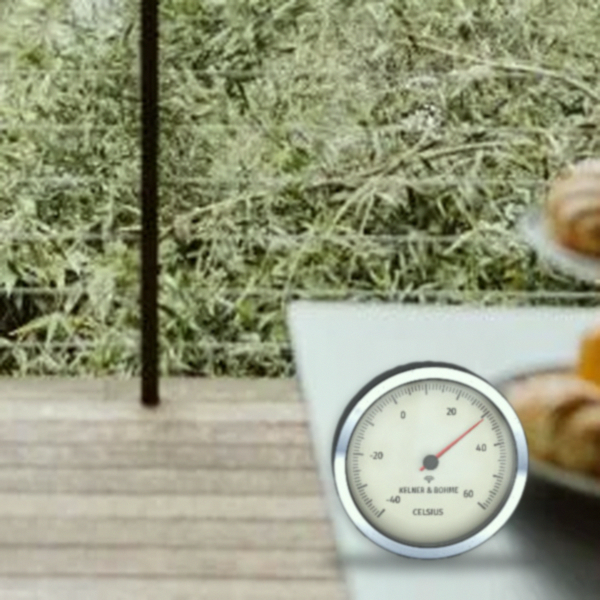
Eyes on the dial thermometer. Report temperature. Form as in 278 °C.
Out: 30 °C
